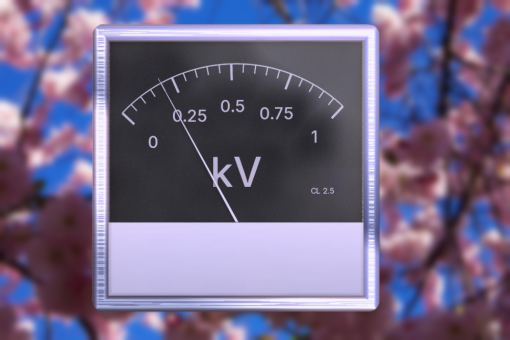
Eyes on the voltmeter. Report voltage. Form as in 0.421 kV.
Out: 0.2 kV
